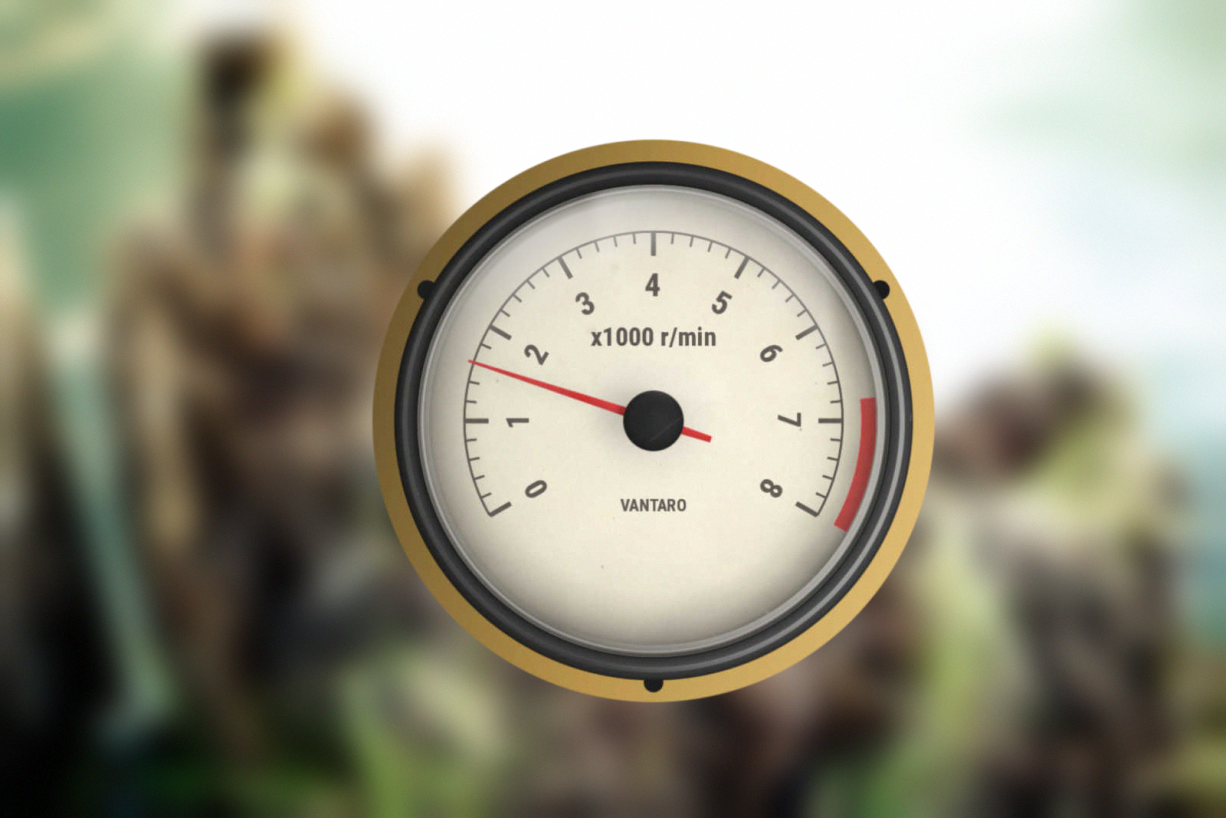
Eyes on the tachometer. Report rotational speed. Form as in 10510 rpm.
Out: 1600 rpm
